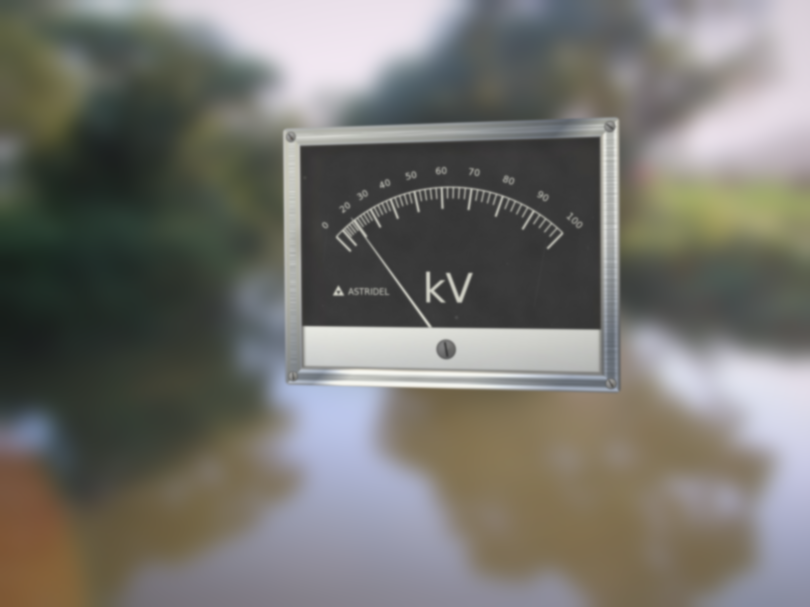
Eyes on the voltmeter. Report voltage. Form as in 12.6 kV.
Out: 20 kV
